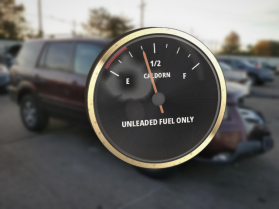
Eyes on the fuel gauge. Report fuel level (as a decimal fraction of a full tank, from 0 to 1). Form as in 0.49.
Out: 0.375
